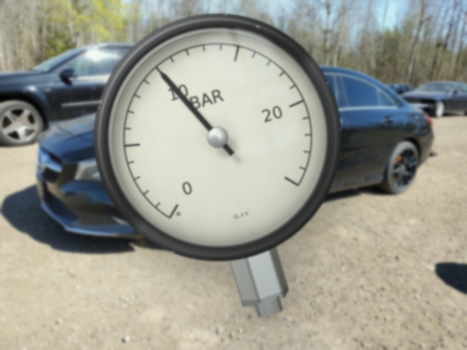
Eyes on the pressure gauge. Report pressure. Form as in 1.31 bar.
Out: 10 bar
